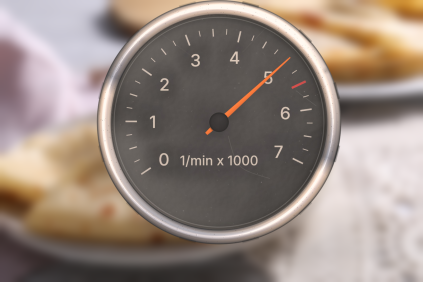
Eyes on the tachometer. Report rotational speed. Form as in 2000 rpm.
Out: 5000 rpm
